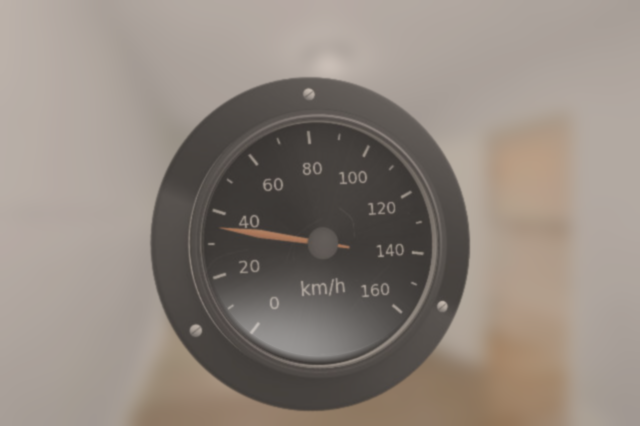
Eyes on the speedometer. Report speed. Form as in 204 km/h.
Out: 35 km/h
